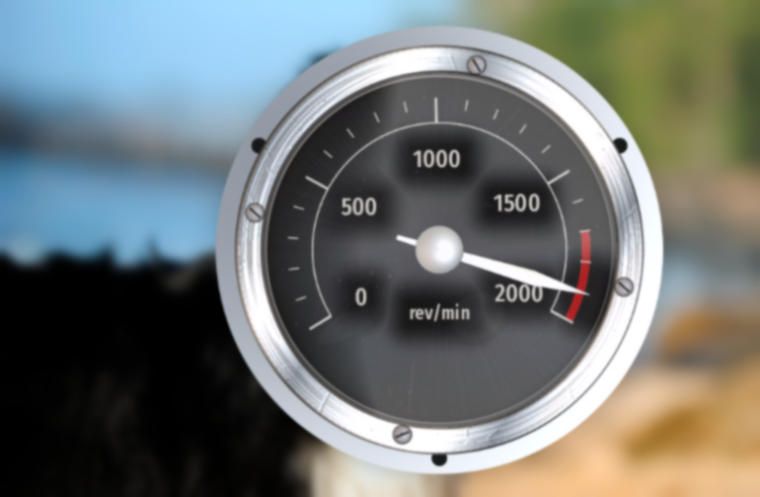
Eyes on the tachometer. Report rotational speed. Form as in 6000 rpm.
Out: 1900 rpm
